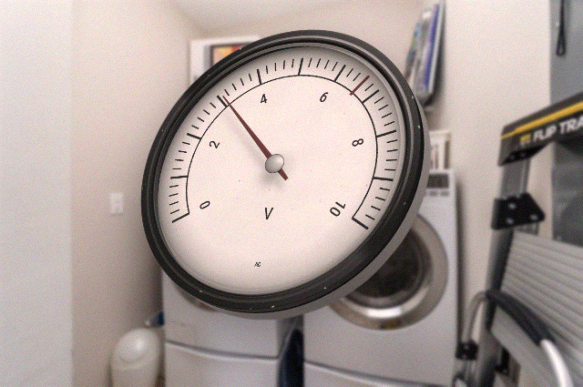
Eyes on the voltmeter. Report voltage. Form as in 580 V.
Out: 3.1 V
